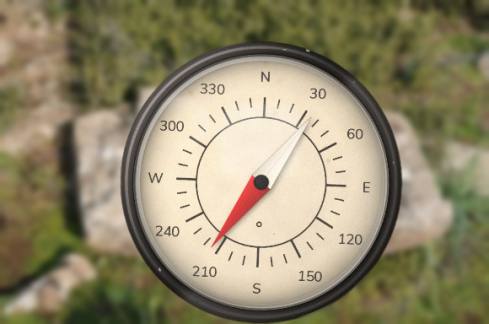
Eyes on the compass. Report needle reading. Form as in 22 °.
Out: 215 °
